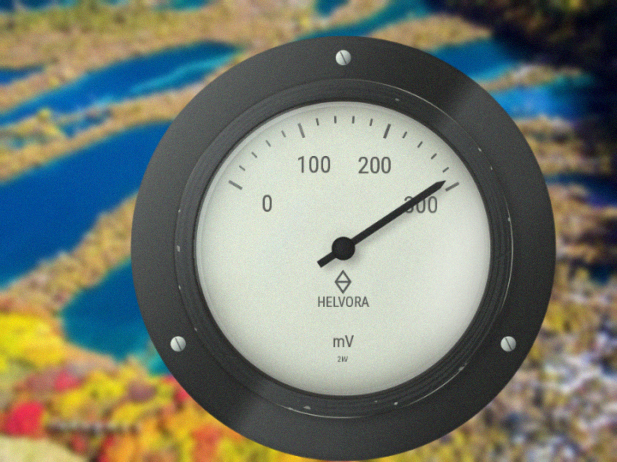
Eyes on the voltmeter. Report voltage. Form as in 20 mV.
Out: 290 mV
